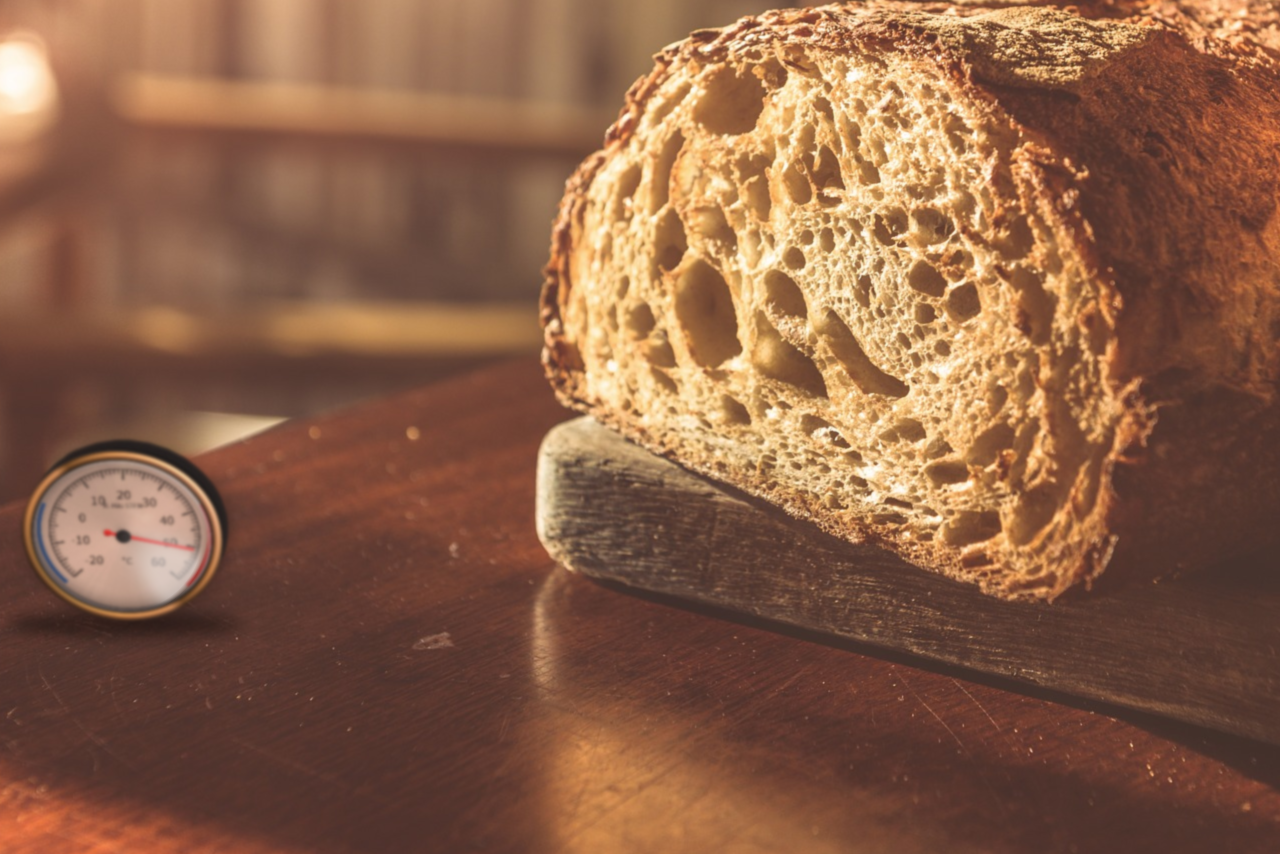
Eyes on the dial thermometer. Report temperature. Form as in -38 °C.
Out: 50 °C
